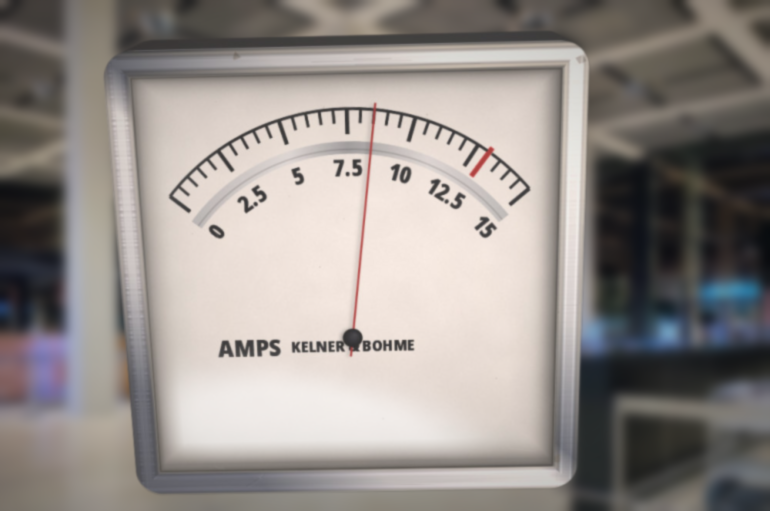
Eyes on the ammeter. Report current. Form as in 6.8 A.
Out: 8.5 A
